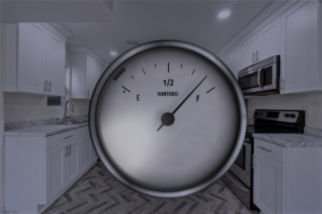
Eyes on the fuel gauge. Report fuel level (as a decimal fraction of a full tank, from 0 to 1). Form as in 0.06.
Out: 0.875
